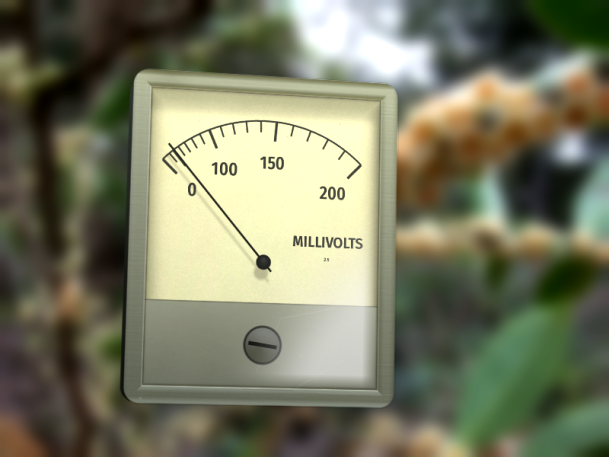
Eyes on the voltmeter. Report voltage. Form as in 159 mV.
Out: 50 mV
